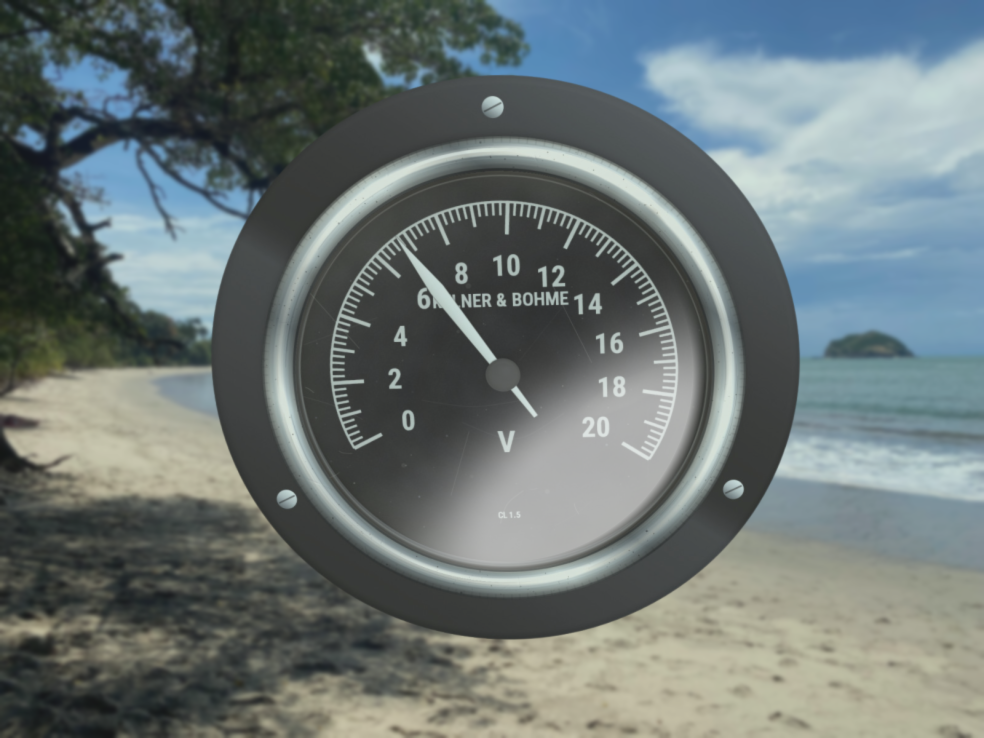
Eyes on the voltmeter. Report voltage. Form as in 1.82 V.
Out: 6.8 V
